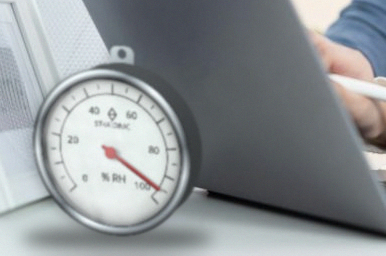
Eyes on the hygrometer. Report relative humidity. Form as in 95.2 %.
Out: 95 %
